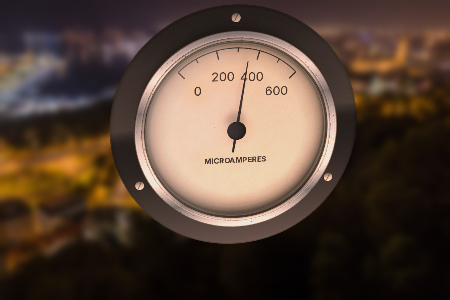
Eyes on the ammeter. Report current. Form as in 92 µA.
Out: 350 µA
